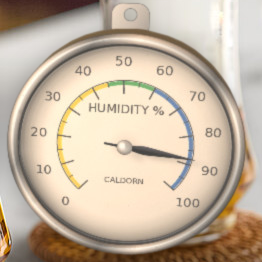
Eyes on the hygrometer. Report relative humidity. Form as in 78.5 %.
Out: 87.5 %
